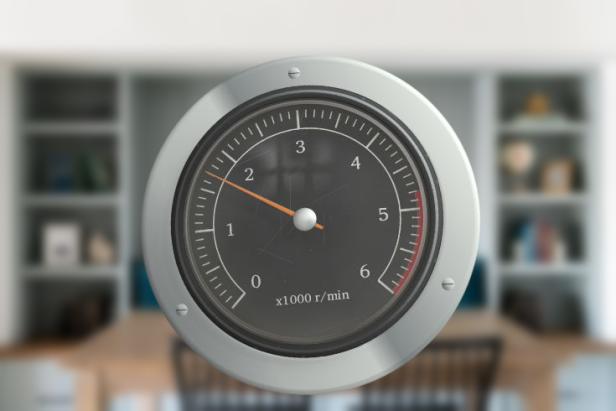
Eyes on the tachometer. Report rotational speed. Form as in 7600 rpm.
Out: 1700 rpm
